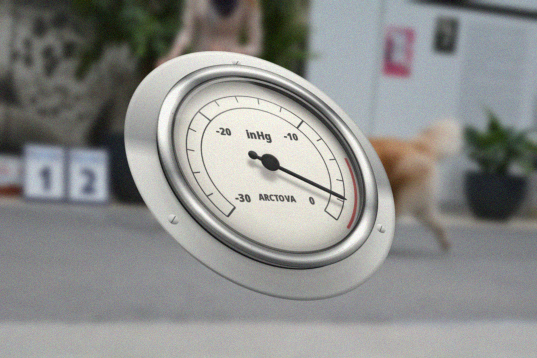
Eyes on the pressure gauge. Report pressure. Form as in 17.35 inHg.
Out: -2 inHg
